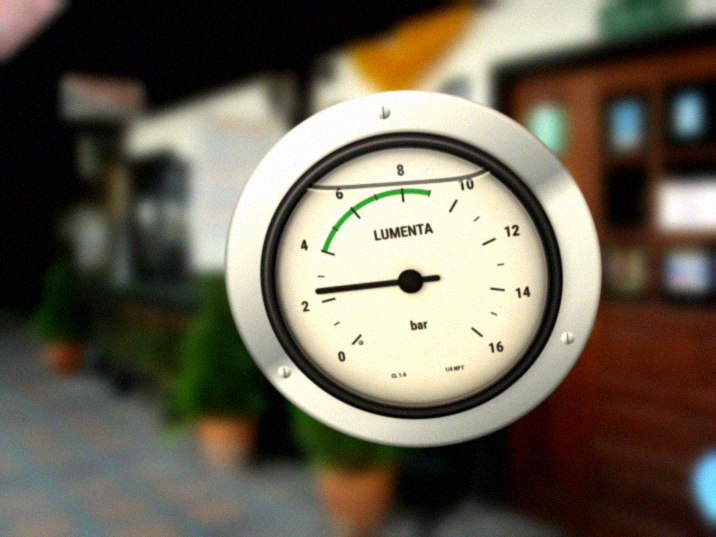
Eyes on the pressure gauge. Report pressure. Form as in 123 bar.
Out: 2.5 bar
